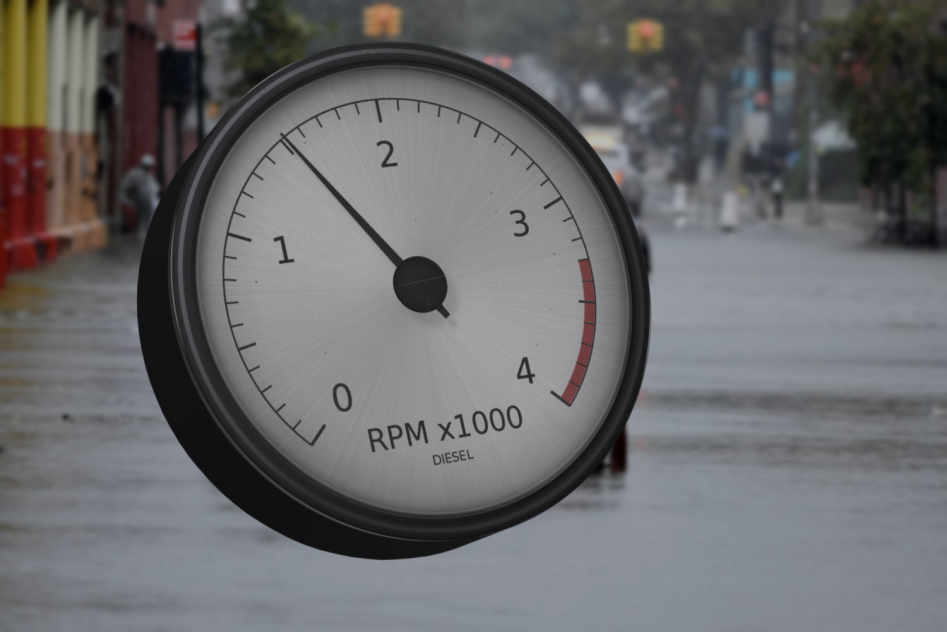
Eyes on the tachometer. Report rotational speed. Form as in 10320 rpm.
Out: 1500 rpm
